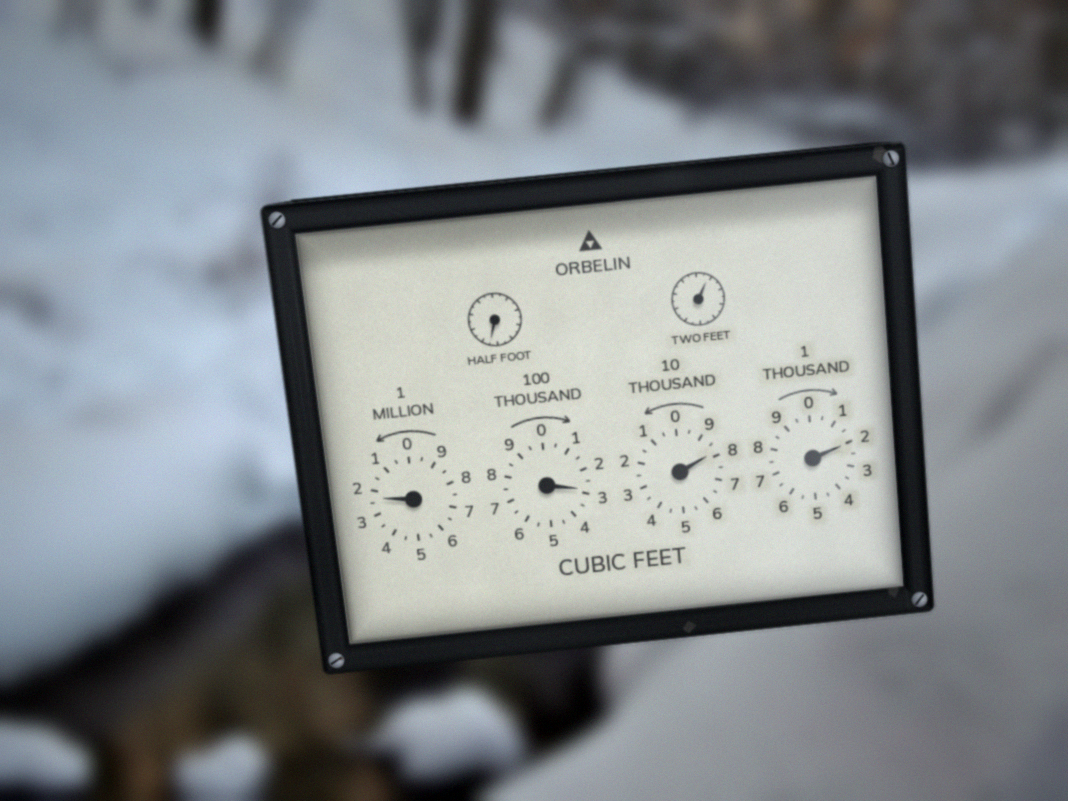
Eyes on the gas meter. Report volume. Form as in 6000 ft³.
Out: 228200 ft³
